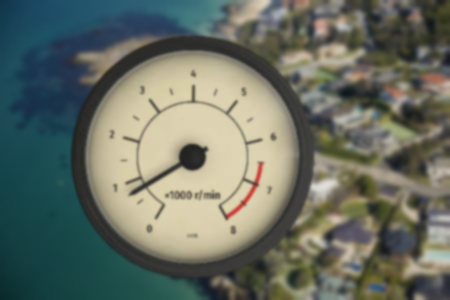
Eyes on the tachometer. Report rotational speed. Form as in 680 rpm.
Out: 750 rpm
